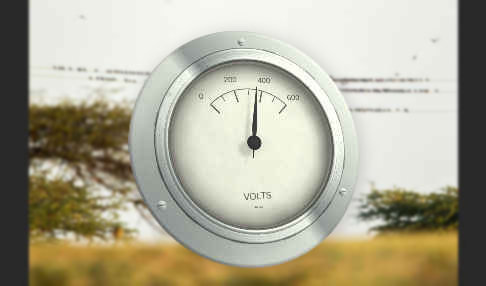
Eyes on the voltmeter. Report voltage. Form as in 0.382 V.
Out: 350 V
